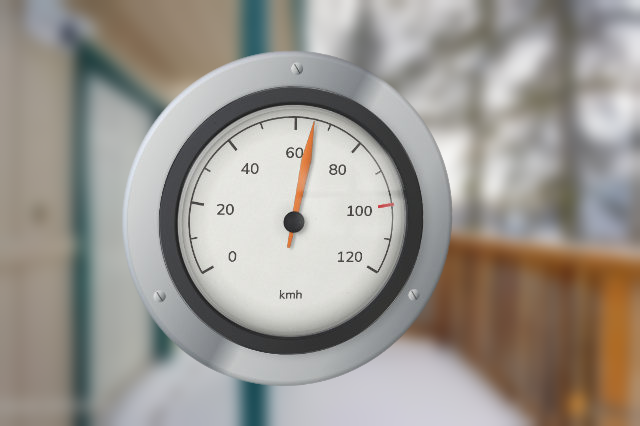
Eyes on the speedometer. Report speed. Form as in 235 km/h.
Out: 65 km/h
